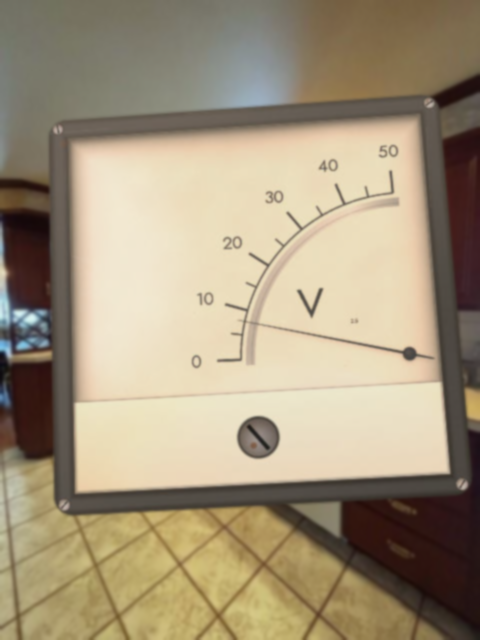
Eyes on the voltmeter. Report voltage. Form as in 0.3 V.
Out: 7.5 V
